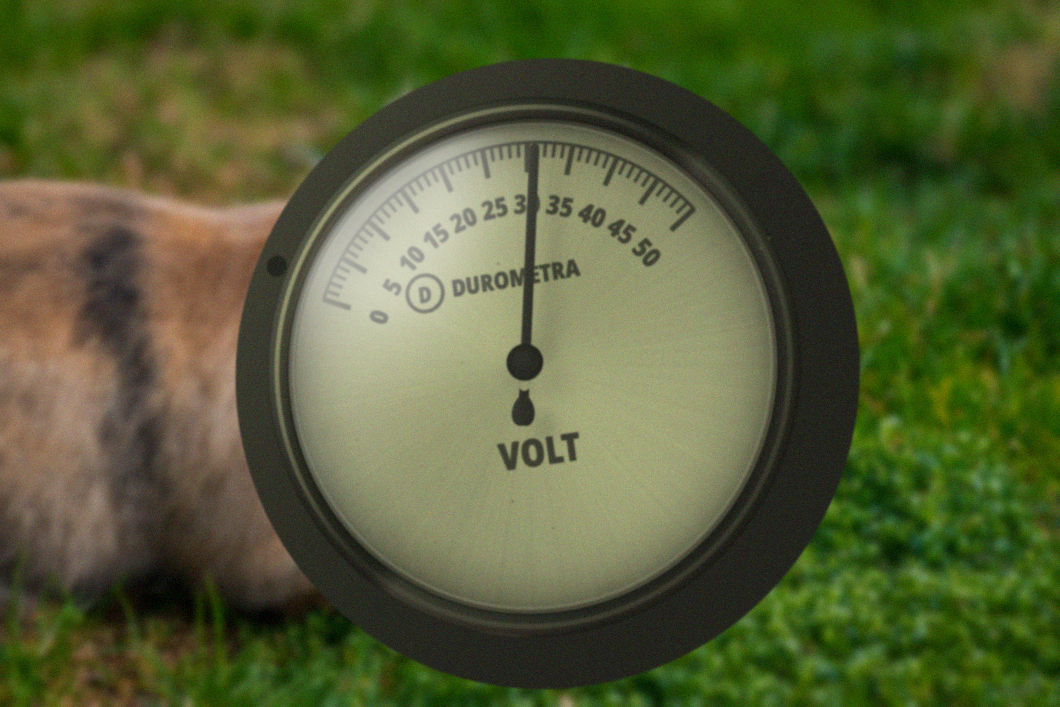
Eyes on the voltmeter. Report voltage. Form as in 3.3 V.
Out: 31 V
